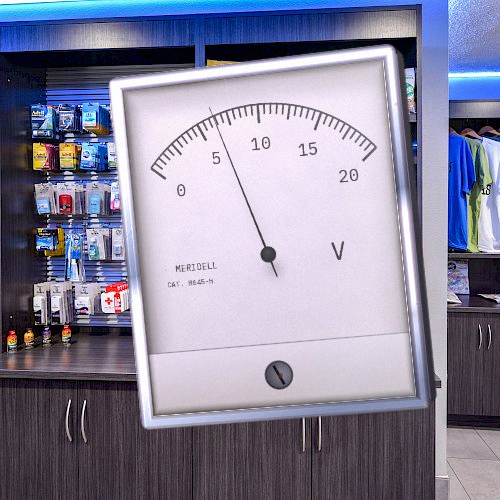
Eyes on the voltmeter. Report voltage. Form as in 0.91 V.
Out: 6.5 V
